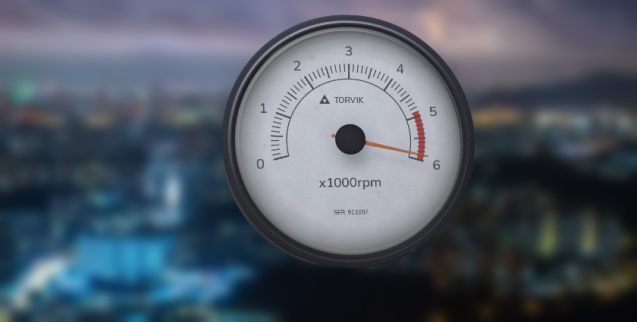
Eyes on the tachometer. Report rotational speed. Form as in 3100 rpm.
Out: 5900 rpm
